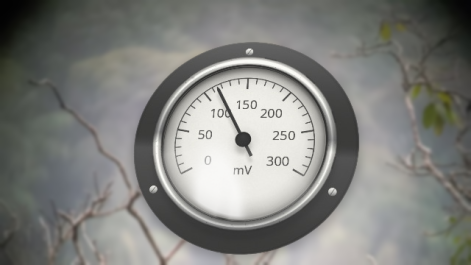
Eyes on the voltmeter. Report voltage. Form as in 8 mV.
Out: 115 mV
